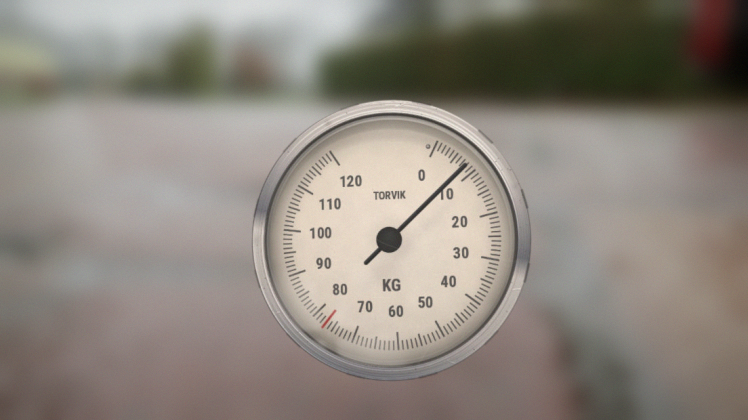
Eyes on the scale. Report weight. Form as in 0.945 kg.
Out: 8 kg
